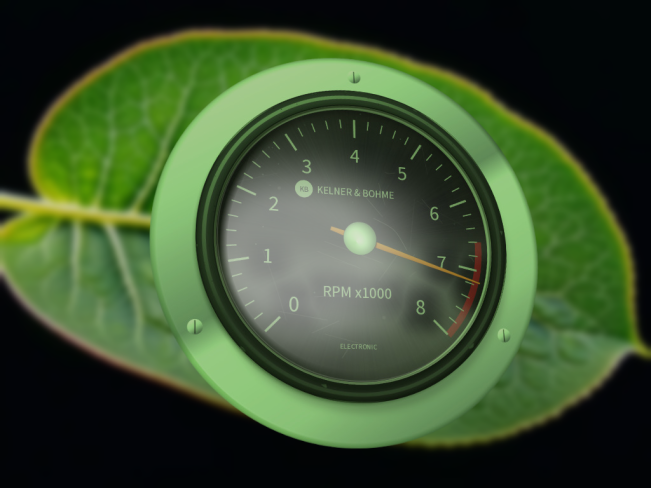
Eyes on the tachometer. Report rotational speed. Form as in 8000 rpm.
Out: 7200 rpm
